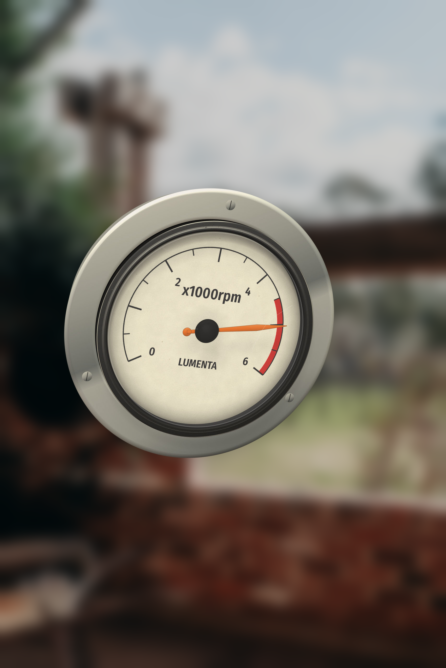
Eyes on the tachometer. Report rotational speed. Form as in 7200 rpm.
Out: 5000 rpm
